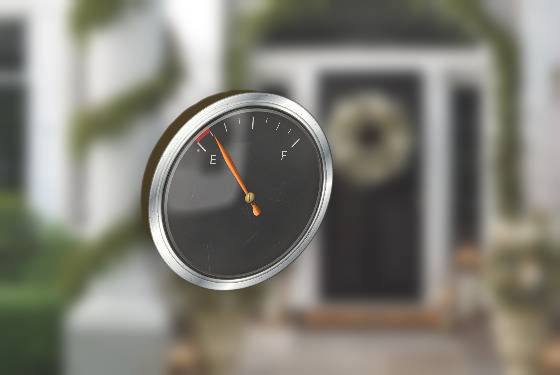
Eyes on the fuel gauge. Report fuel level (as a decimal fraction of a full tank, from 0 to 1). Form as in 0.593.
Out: 0.125
